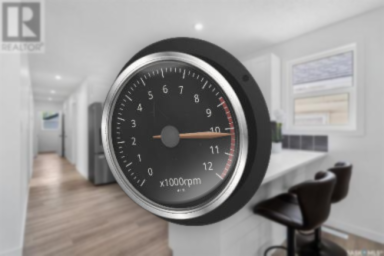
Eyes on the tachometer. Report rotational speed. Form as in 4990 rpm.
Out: 10200 rpm
